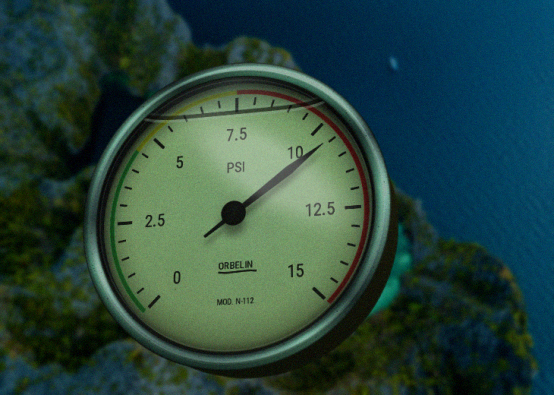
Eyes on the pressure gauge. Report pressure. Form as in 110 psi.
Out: 10.5 psi
